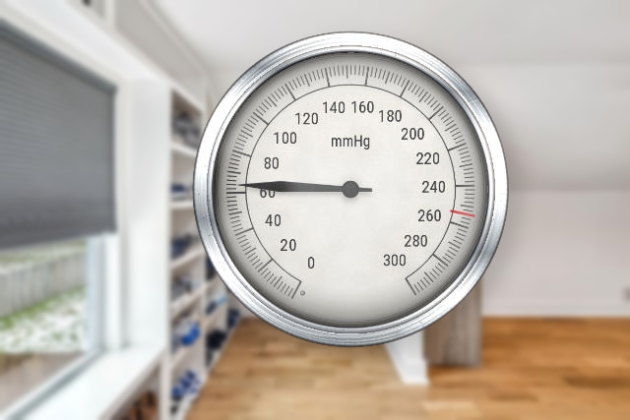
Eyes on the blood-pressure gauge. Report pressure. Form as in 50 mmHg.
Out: 64 mmHg
